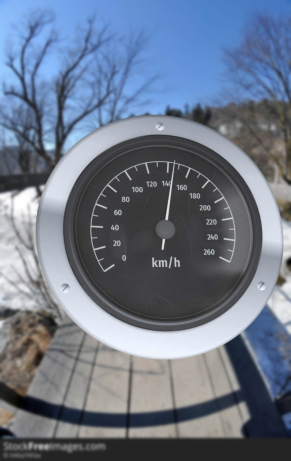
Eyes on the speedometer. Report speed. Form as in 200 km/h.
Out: 145 km/h
